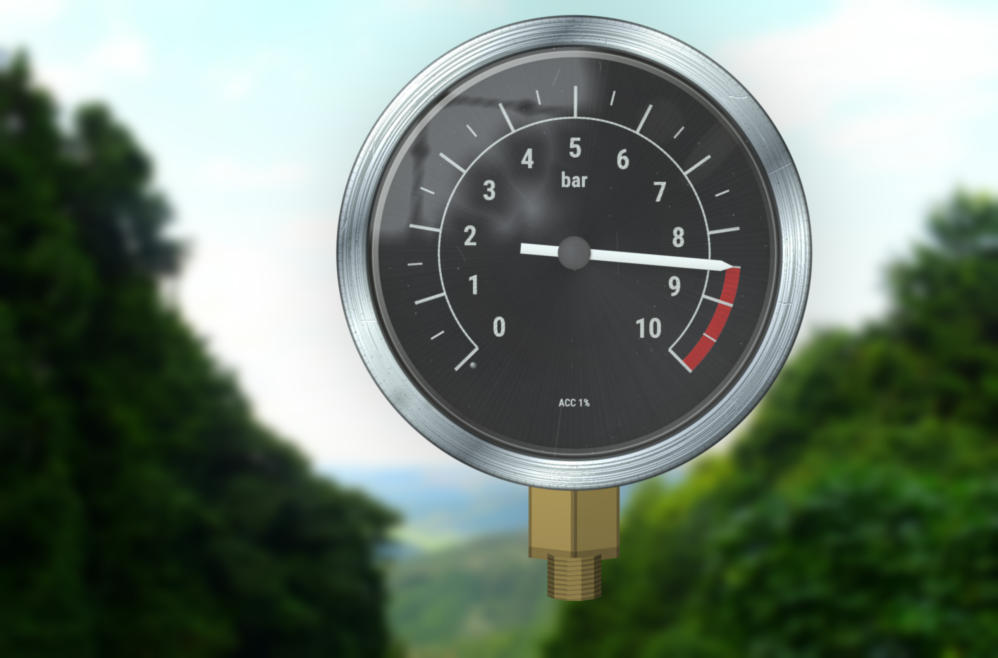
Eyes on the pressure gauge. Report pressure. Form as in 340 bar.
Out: 8.5 bar
